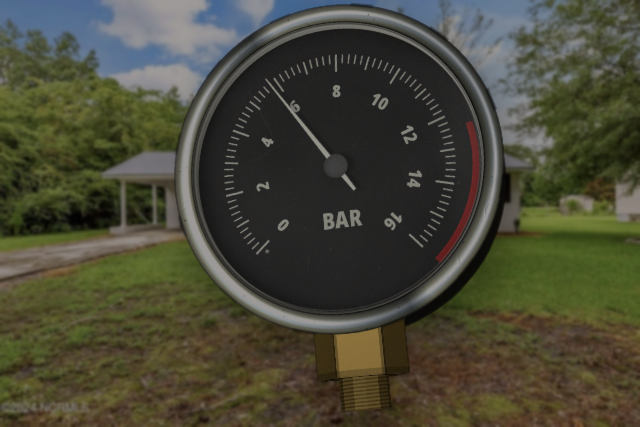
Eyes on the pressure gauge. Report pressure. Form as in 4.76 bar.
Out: 5.8 bar
